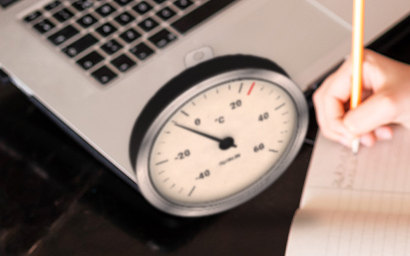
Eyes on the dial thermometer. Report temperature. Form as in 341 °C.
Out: -4 °C
